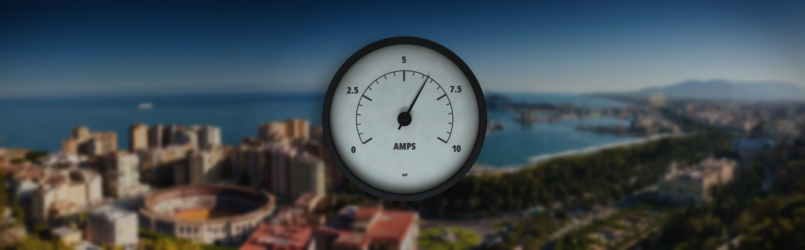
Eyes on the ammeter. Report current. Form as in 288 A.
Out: 6.25 A
